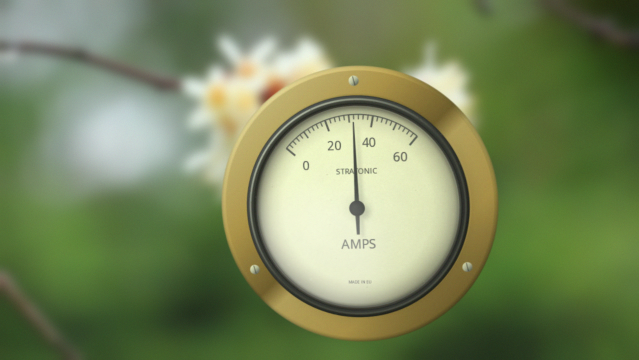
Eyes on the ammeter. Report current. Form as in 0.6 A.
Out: 32 A
